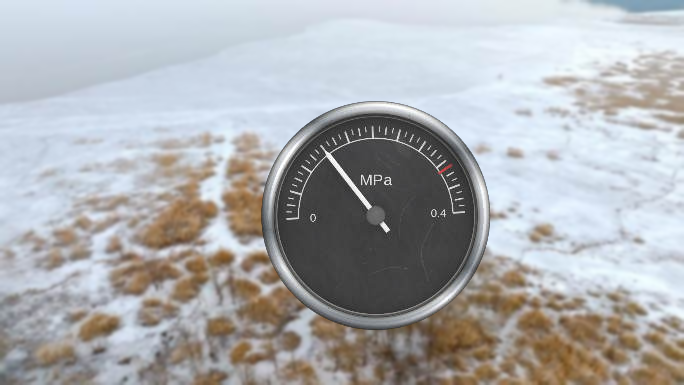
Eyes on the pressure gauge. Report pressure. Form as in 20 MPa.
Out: 0.12 MPa
